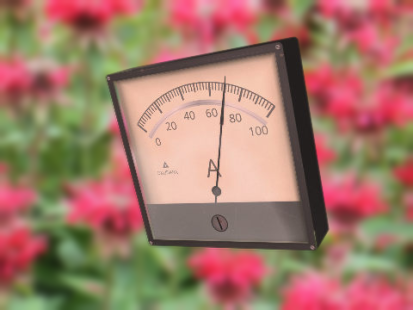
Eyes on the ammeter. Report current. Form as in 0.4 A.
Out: 70 A
